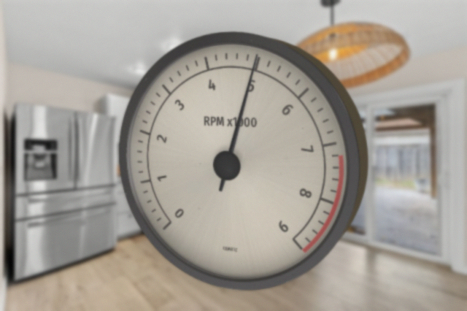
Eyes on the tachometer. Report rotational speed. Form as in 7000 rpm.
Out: 5000 rpm
